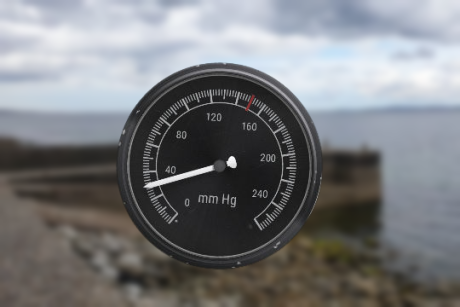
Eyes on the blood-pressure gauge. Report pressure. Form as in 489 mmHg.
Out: 30 mmHg
